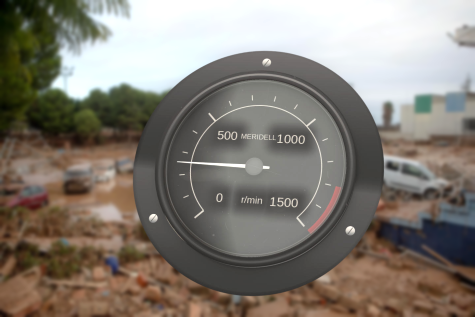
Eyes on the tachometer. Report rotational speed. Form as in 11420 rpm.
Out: 250 rpm
